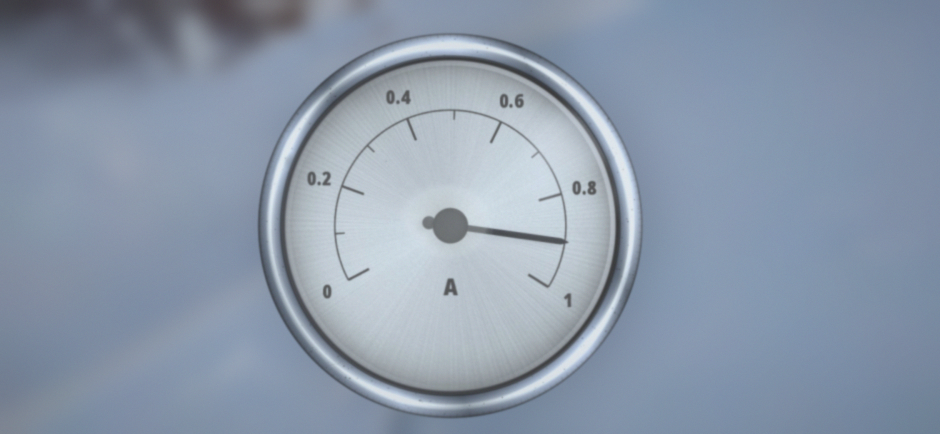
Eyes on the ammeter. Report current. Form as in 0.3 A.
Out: 0.9 A
